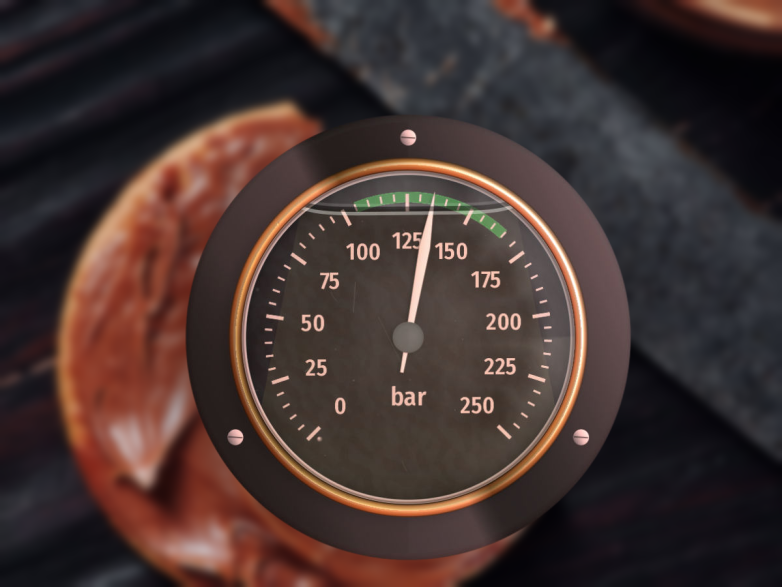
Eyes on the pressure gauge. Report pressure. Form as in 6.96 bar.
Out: 135 bar
